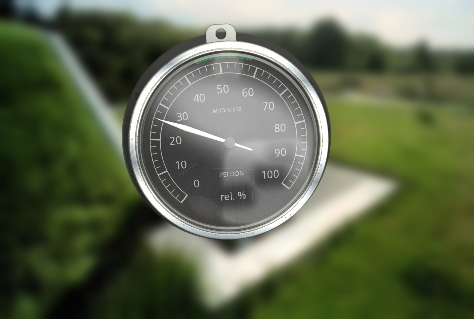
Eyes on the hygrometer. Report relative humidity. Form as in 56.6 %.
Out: 26 %
